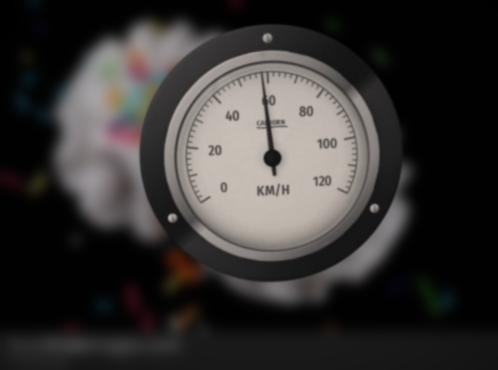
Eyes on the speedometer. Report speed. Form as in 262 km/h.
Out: 58 km/h
